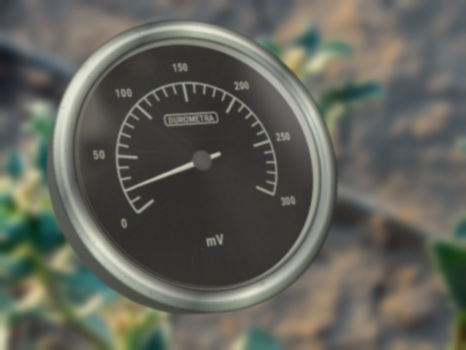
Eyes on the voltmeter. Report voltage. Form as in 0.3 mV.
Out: 20 mV
